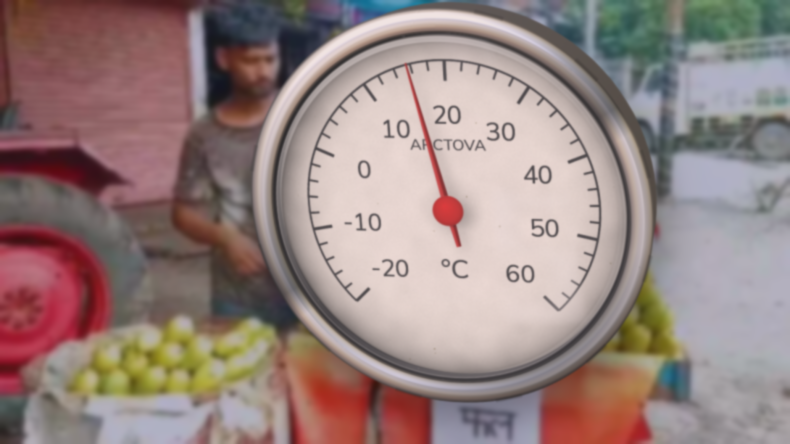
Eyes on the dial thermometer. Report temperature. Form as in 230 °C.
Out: 16 °C
